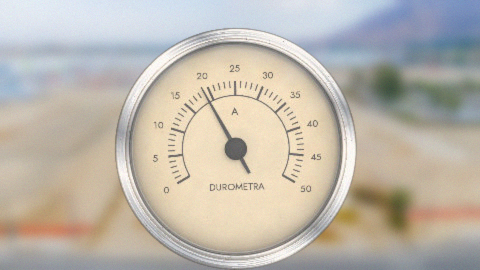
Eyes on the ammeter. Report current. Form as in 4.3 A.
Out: 19 A
